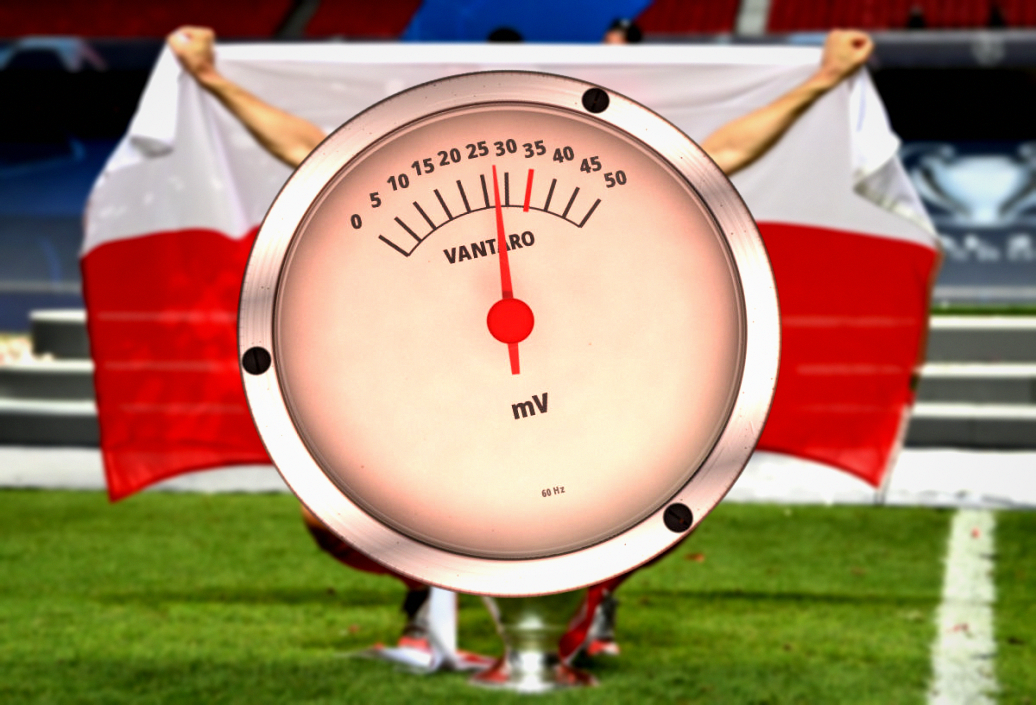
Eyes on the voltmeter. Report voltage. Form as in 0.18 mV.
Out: 27.5 mV
